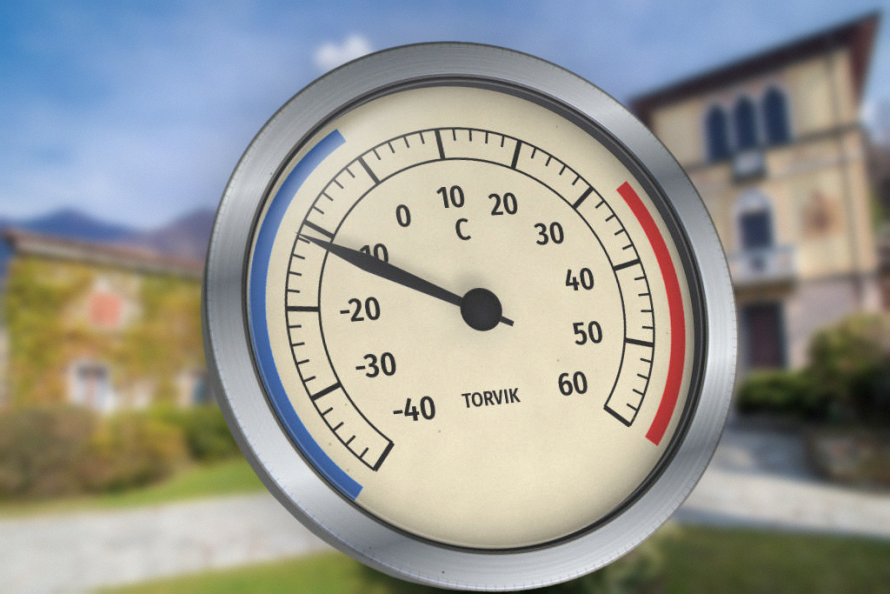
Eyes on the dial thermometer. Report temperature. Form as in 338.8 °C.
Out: -12 °C
